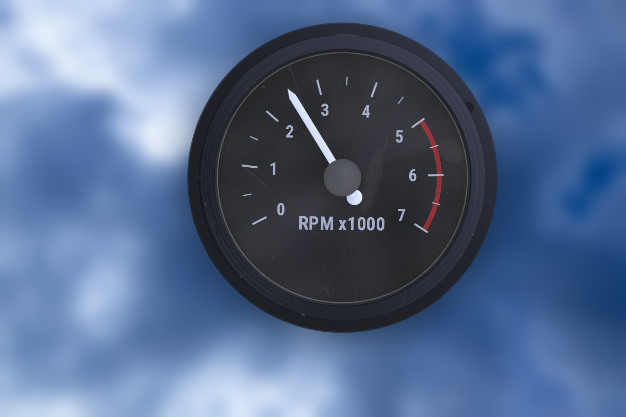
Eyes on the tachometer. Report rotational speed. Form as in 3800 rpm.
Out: 2500 rpm
